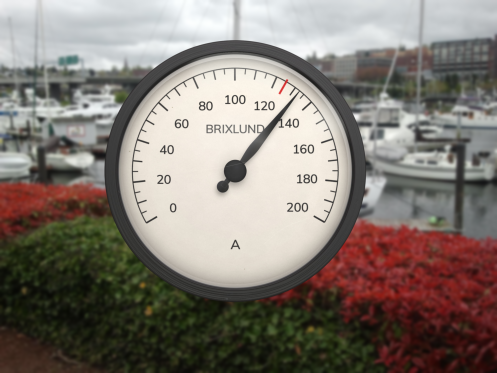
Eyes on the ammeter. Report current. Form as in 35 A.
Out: 132.5 A
